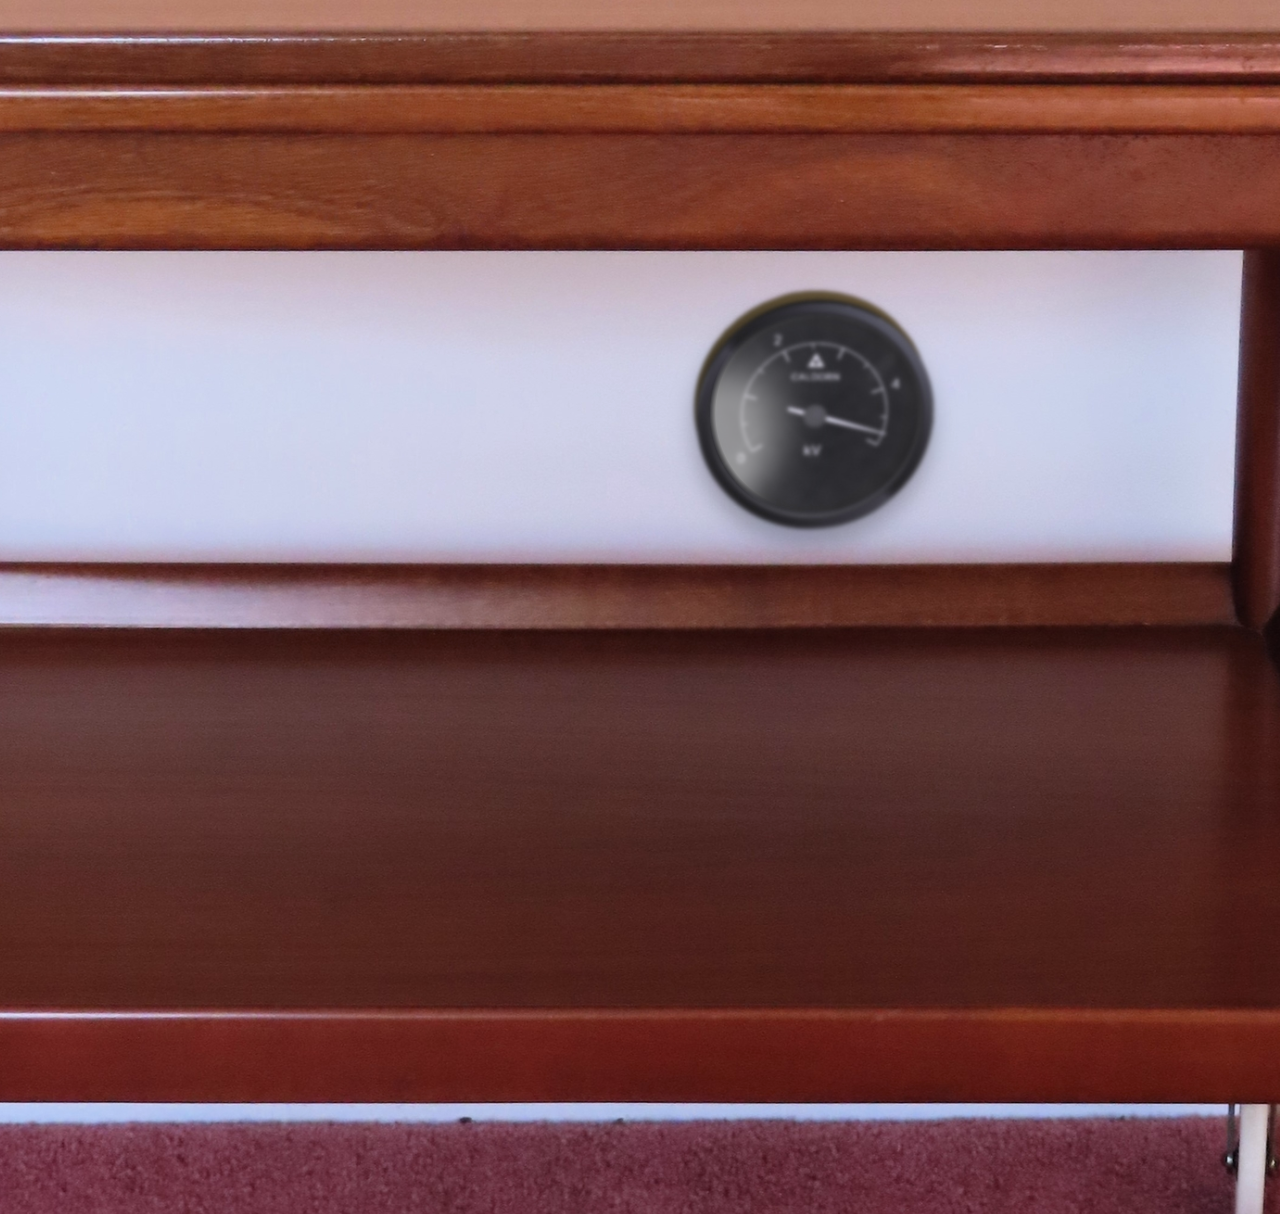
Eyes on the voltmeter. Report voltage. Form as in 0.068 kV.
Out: 4.75 kV
